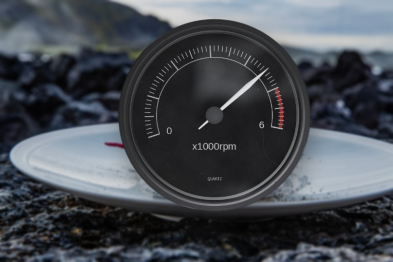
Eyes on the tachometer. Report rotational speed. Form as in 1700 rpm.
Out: 4500 rpm
